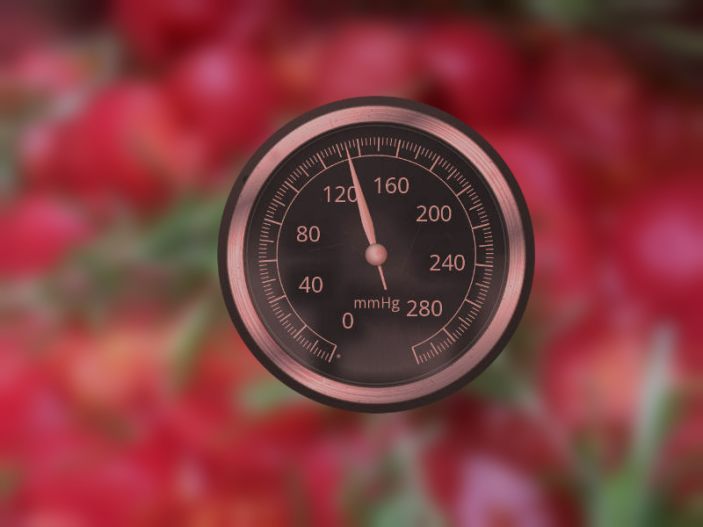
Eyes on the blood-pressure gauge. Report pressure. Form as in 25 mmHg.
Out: 134 mmHg
